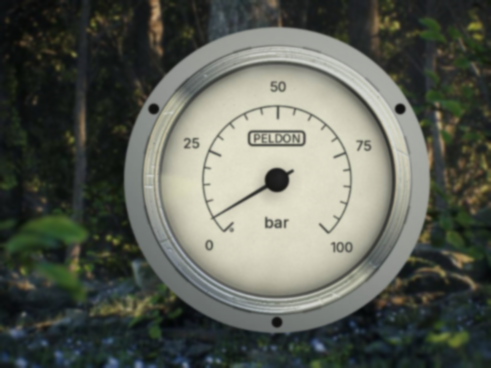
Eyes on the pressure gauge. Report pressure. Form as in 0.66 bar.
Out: 5 bar
